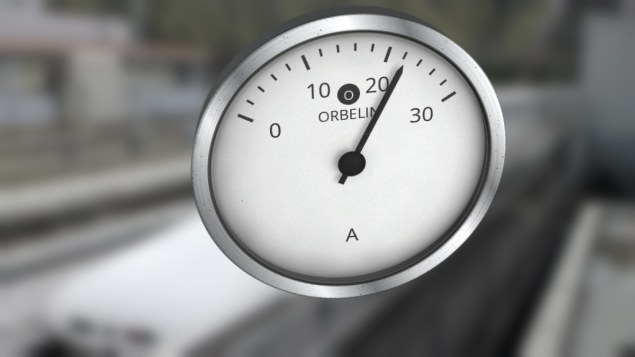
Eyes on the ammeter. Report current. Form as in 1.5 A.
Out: 22 A
